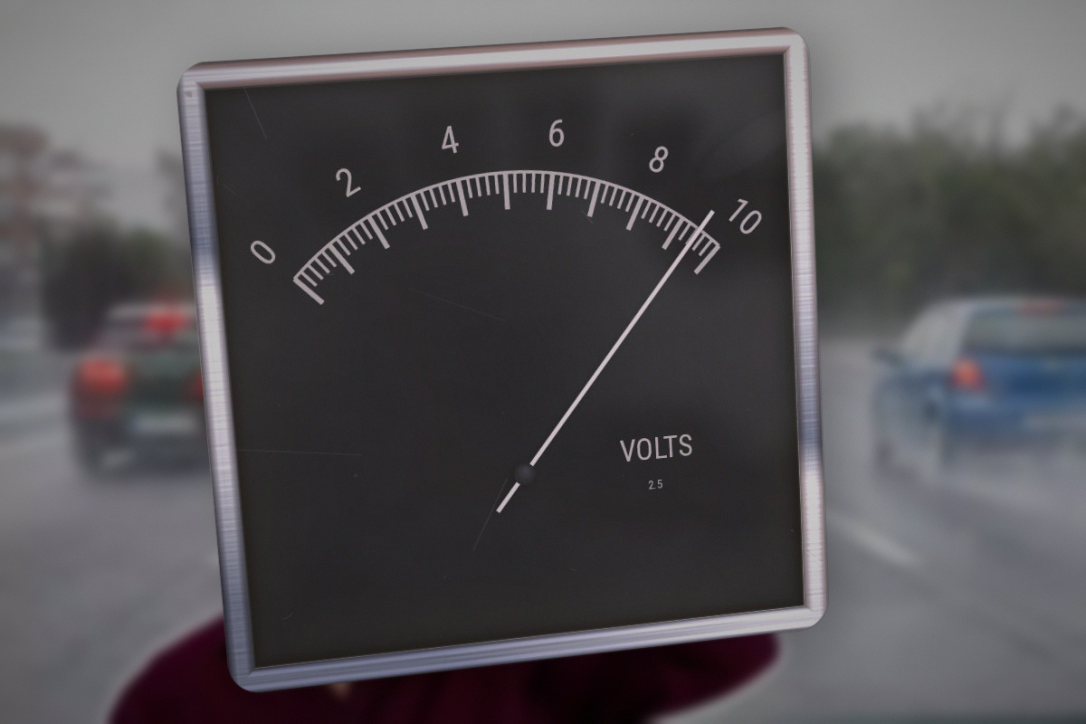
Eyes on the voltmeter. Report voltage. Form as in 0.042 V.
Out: 9.4 V
